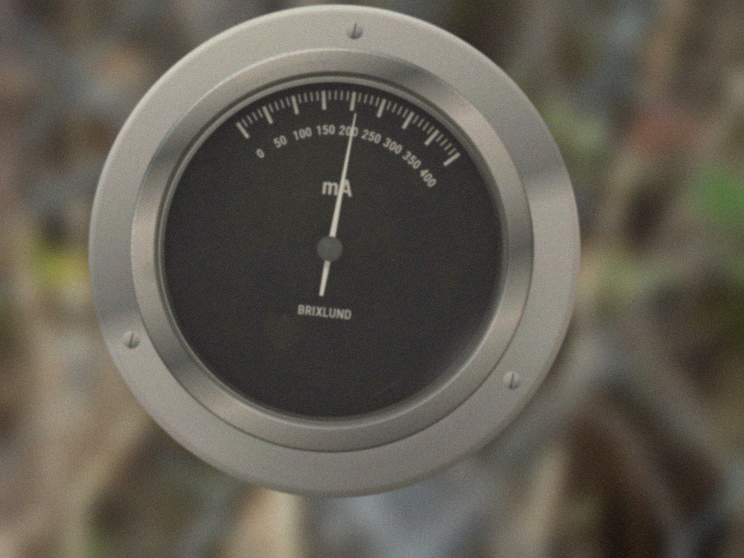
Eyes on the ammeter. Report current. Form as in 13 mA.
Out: 210 mA
